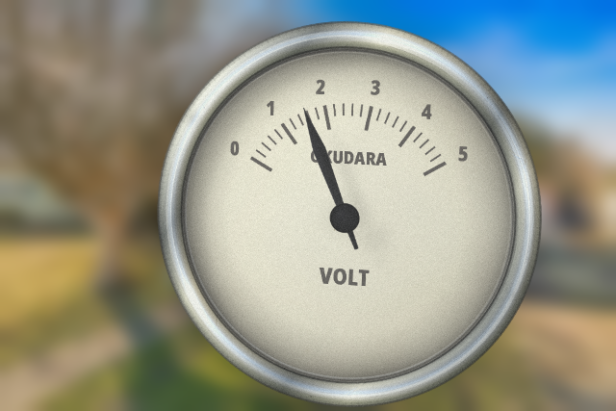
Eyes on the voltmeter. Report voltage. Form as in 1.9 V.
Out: 1.6 V
